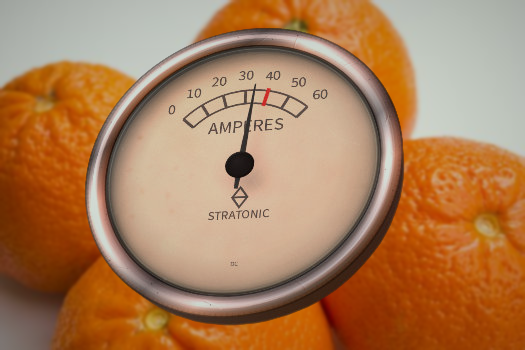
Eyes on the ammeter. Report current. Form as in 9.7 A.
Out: 35 A
